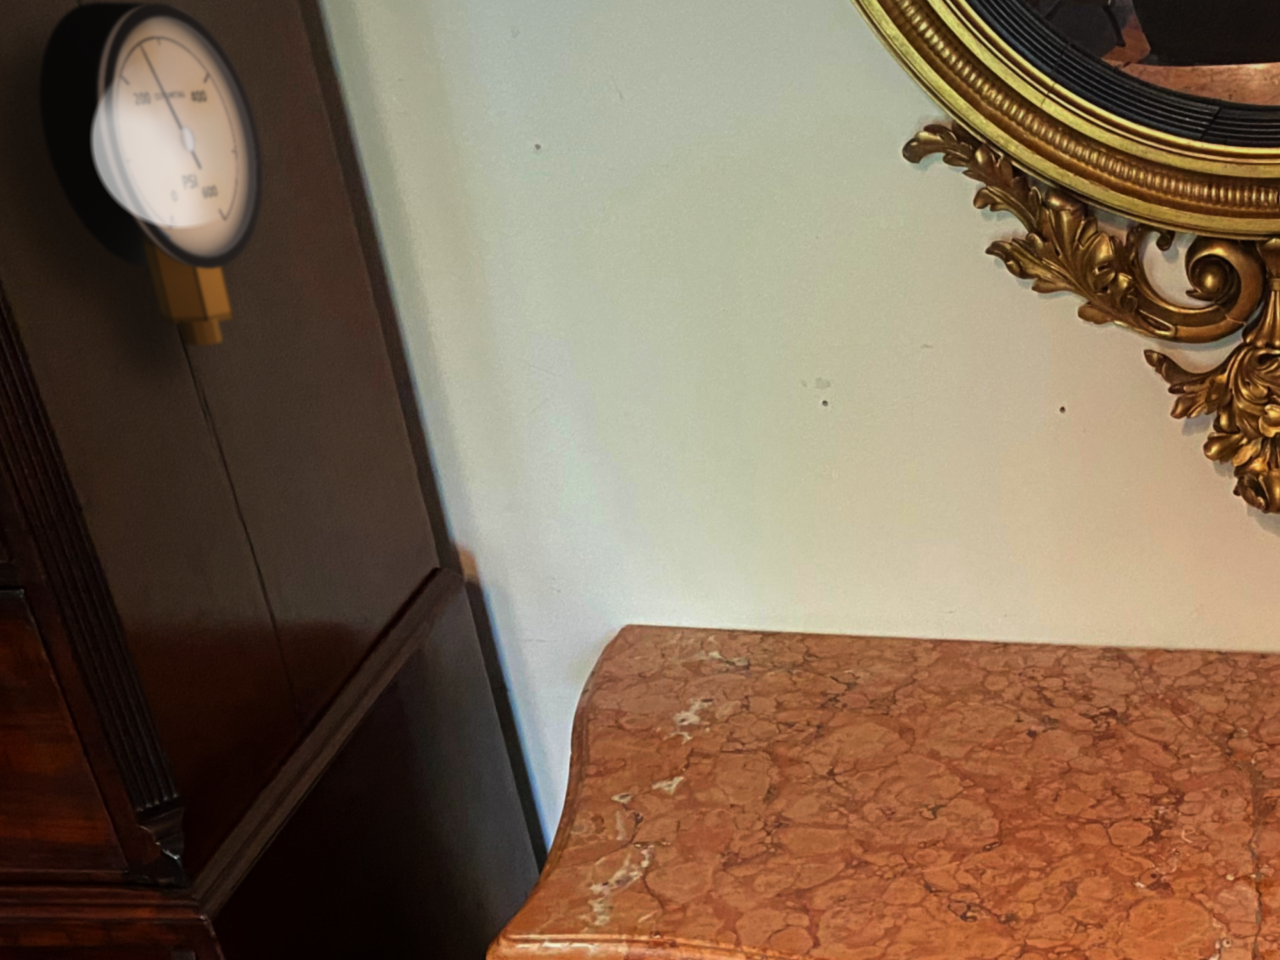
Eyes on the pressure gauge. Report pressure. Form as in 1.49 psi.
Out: 250 psi
